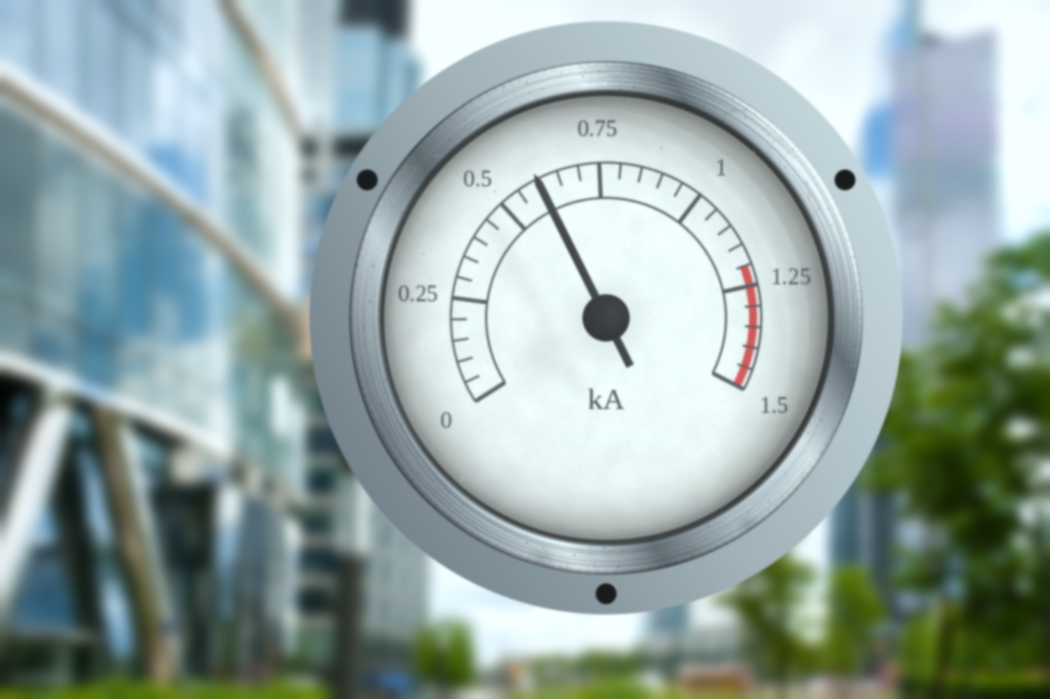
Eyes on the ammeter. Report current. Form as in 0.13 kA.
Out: 0.6 kA
